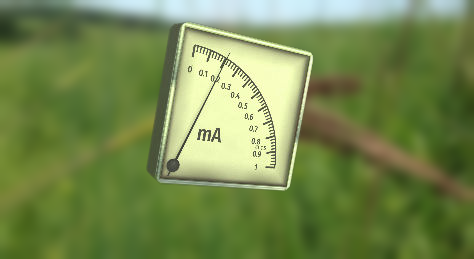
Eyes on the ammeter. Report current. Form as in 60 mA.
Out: 0.2 mA
